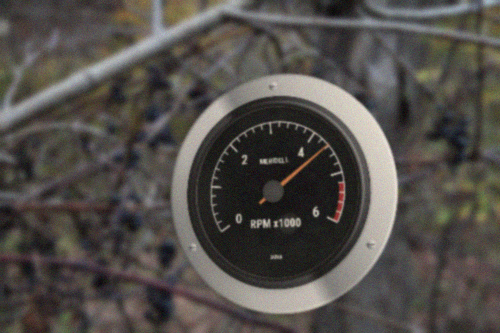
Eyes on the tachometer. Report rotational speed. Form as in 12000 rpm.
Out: 4400 rpm
